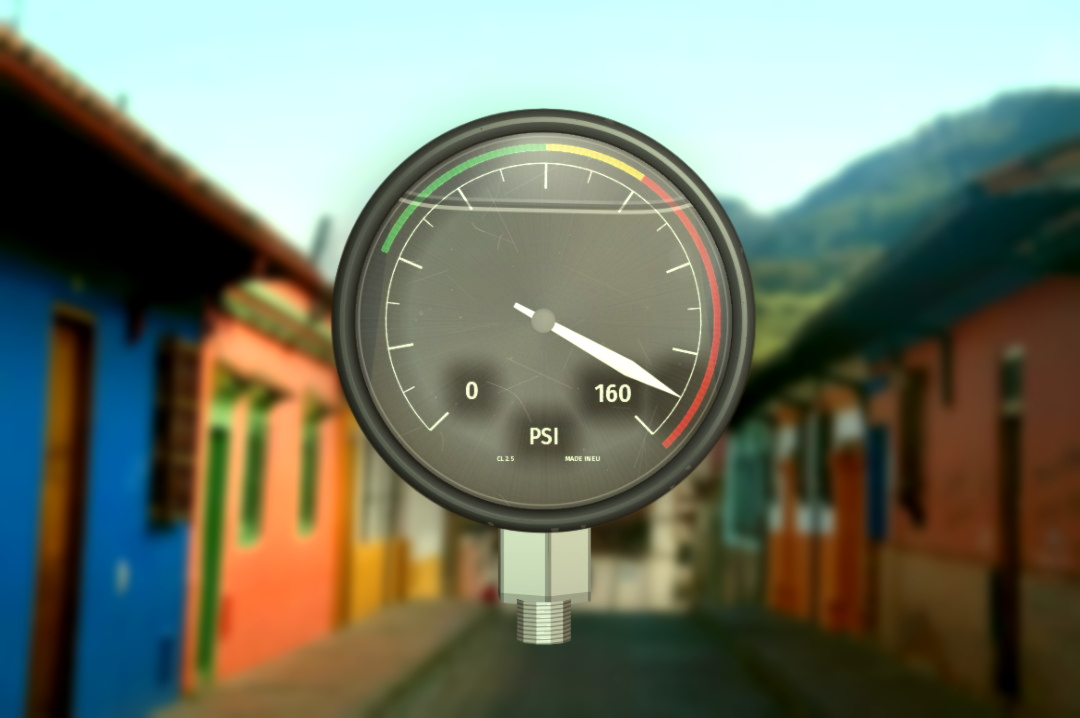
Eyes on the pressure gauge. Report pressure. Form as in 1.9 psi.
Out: 150 psi
